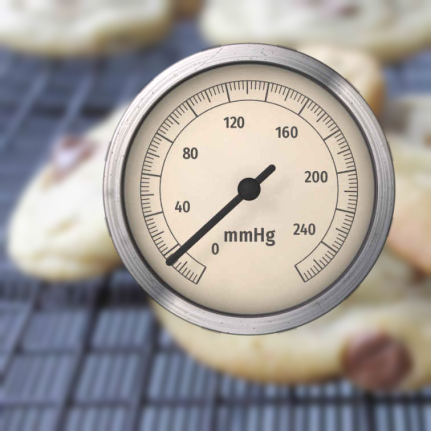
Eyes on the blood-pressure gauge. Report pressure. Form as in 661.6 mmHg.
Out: 16 mmHg
